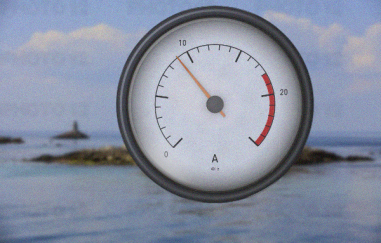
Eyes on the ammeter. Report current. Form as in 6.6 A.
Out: 9 A
